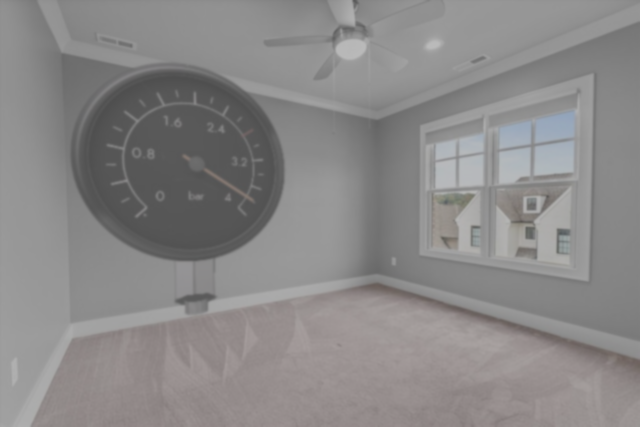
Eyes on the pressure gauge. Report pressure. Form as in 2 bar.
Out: 3.8 bar
